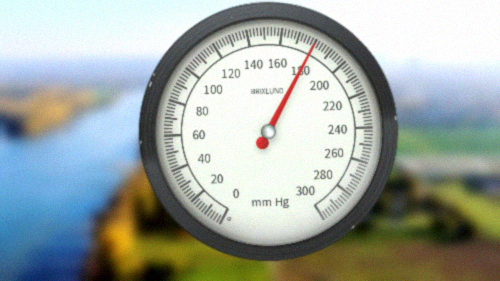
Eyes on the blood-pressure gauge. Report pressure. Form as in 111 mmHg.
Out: 180 mmHg
